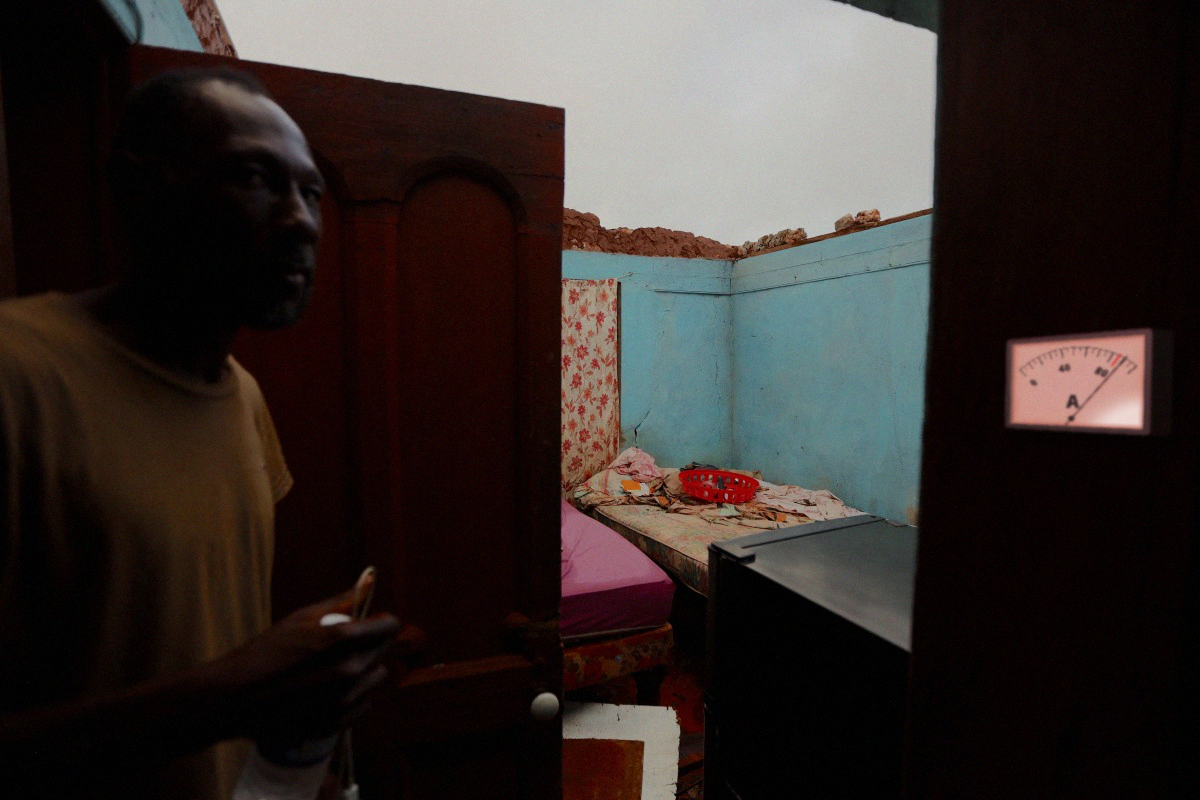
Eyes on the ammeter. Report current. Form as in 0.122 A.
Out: 90 A
